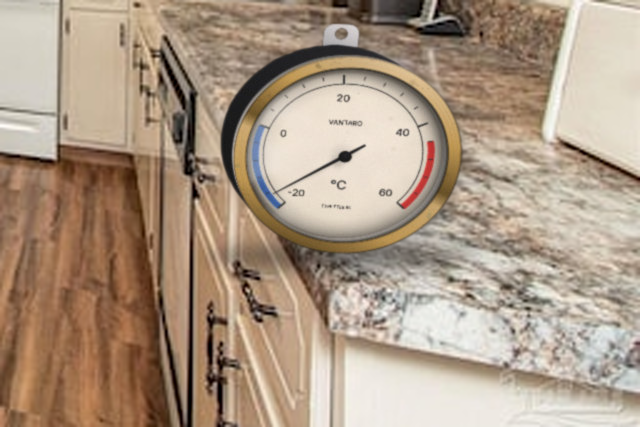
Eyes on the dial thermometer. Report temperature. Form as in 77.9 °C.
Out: -16 °C
